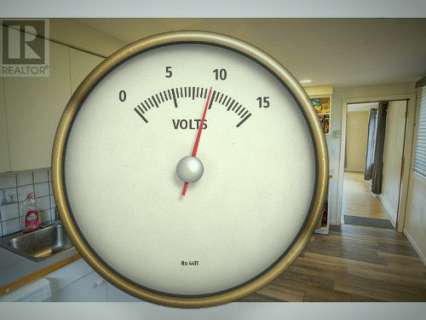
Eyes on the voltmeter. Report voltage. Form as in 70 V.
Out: 9.5 V
